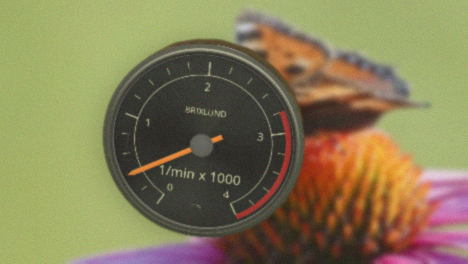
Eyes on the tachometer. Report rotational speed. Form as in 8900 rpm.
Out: 400 rpm
